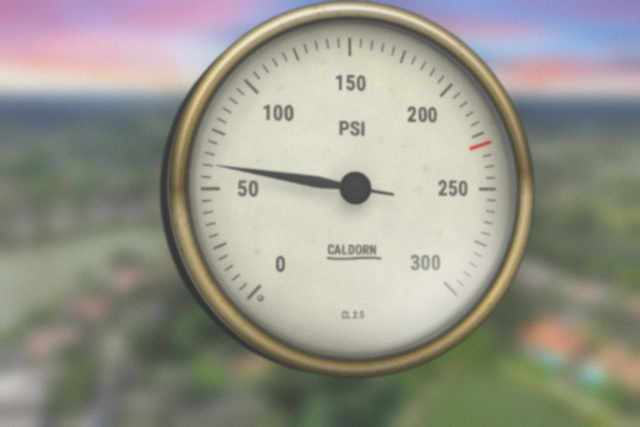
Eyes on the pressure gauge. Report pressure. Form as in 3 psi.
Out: 60 psi
